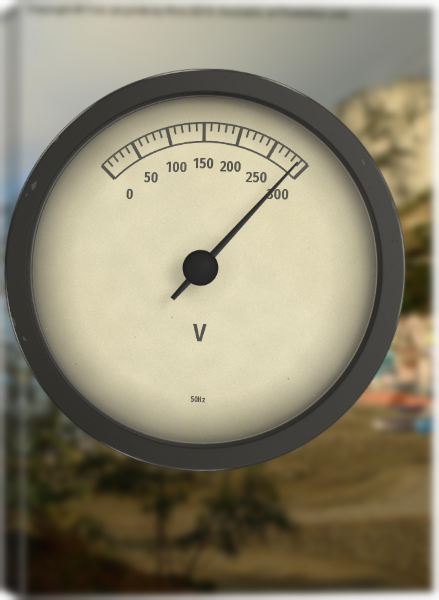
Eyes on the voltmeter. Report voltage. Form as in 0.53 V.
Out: 290 V
